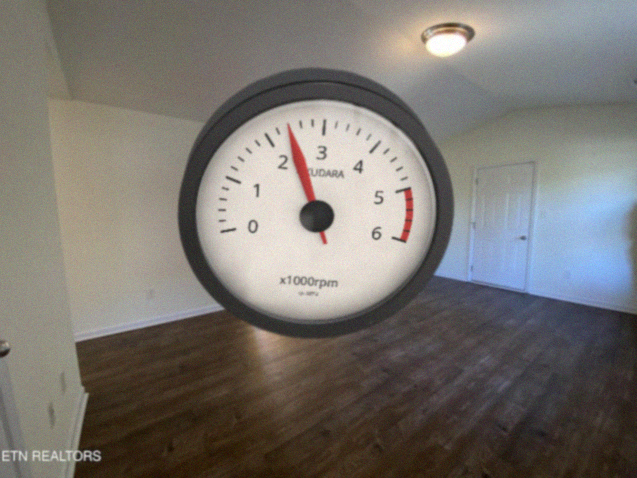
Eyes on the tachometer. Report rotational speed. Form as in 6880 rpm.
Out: 2400 rpm
